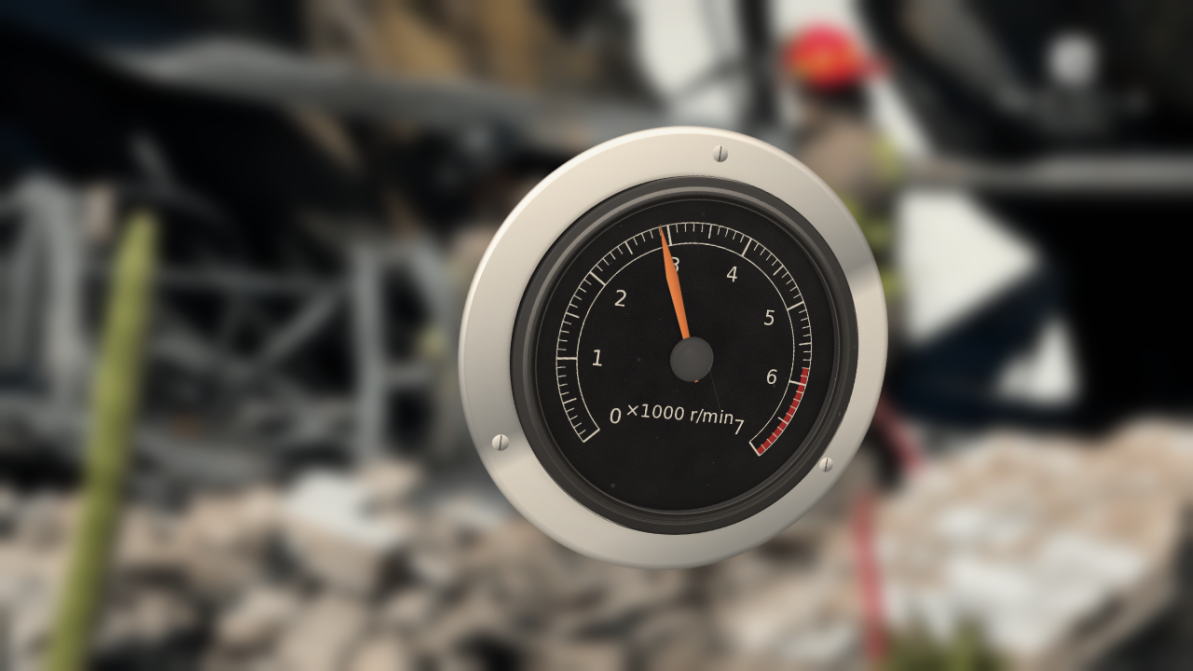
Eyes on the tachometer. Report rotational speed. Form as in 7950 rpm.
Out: 2900 rpm
